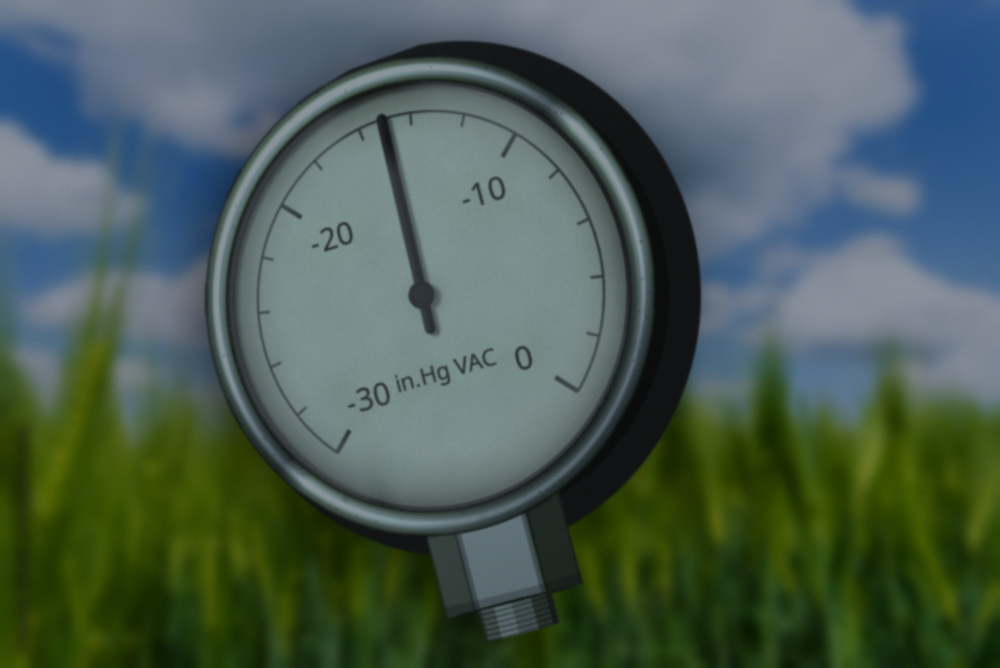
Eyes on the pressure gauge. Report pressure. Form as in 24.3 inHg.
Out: -15 inHg
